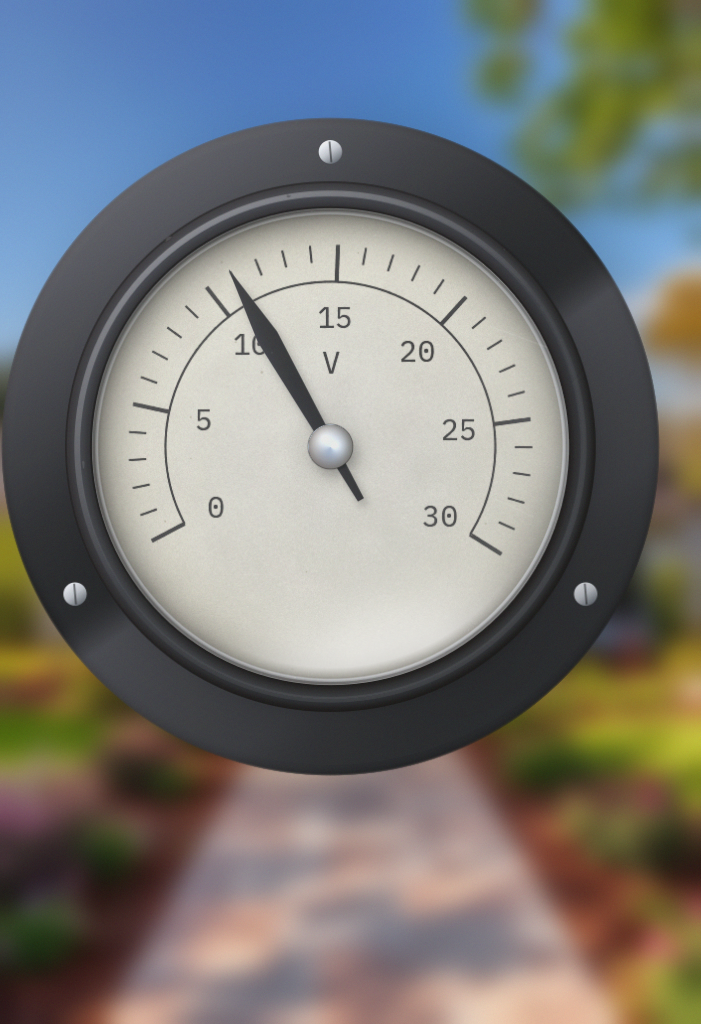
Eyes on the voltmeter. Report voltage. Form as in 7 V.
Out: 11 V
